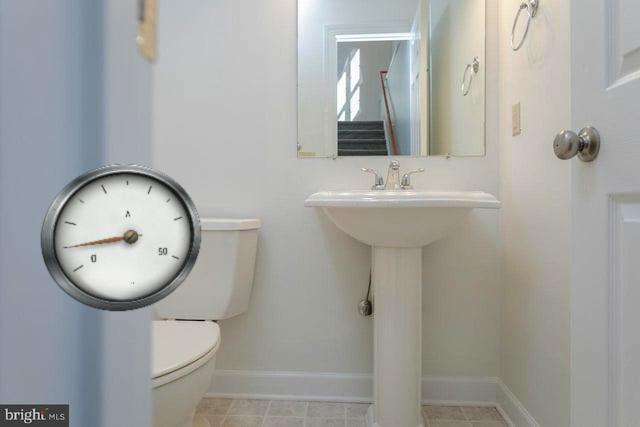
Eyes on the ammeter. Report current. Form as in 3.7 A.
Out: 5 A
